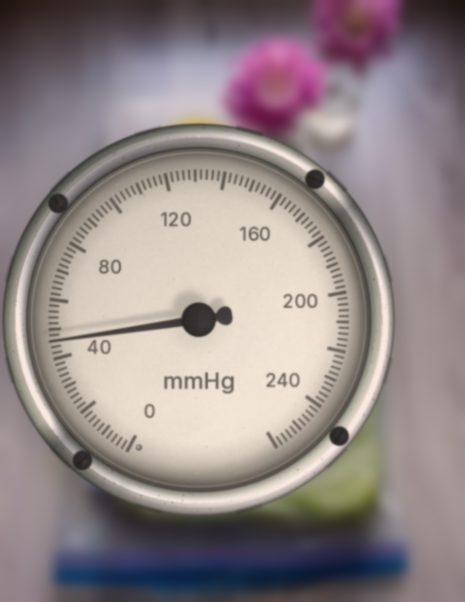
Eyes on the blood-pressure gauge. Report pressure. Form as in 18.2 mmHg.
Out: 46 mmHg
